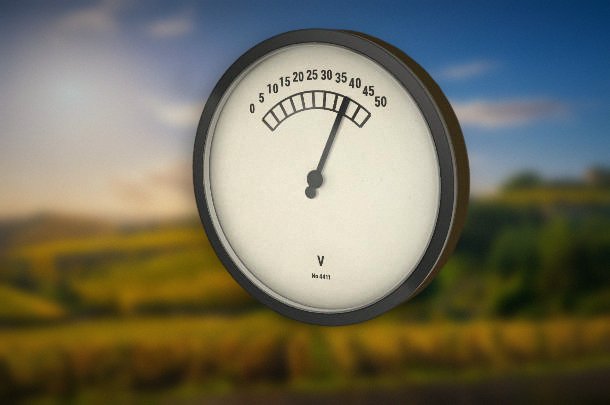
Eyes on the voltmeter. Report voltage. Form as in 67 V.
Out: 40 V
